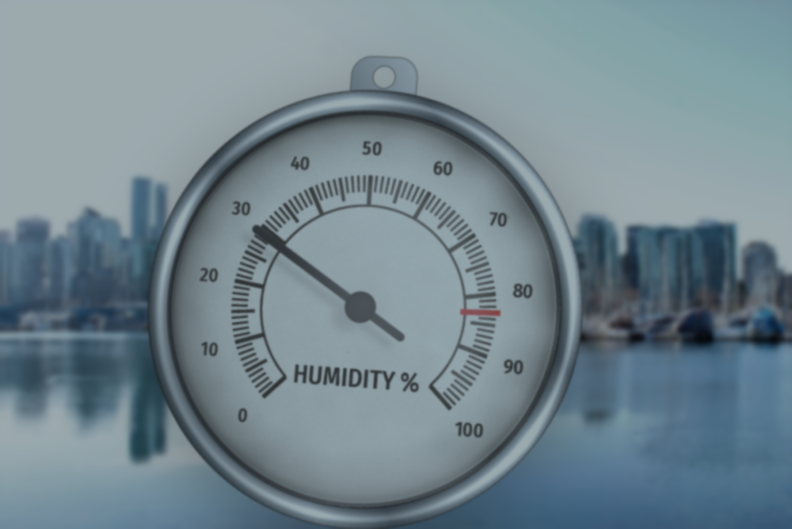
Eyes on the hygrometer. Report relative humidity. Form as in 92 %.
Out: 29 %
